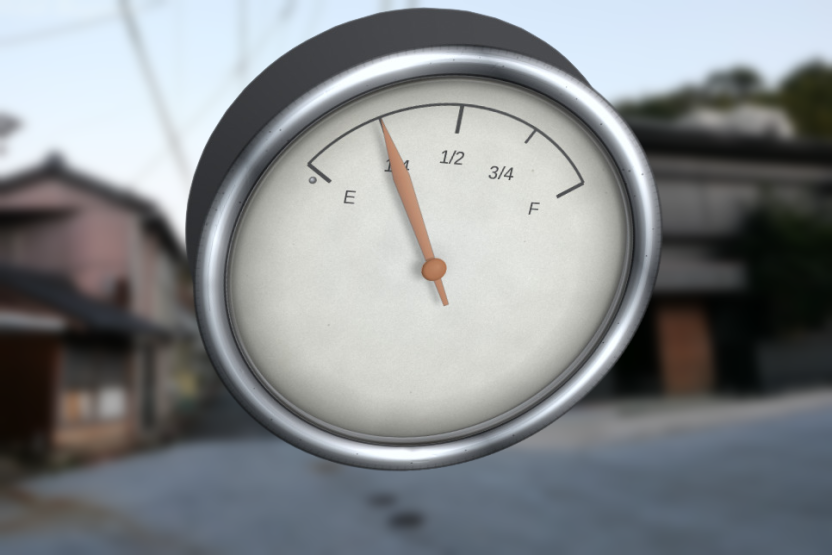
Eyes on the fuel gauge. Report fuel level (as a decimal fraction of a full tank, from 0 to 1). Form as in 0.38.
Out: 0.25
